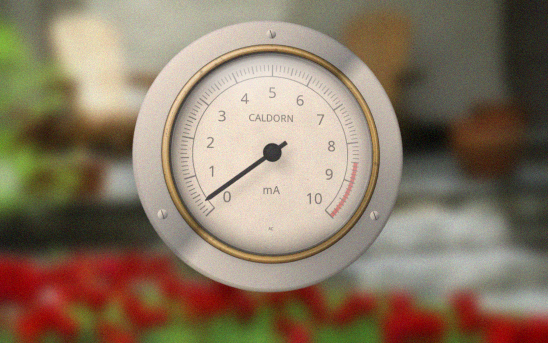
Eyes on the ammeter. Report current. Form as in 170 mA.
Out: 0.3 mA
